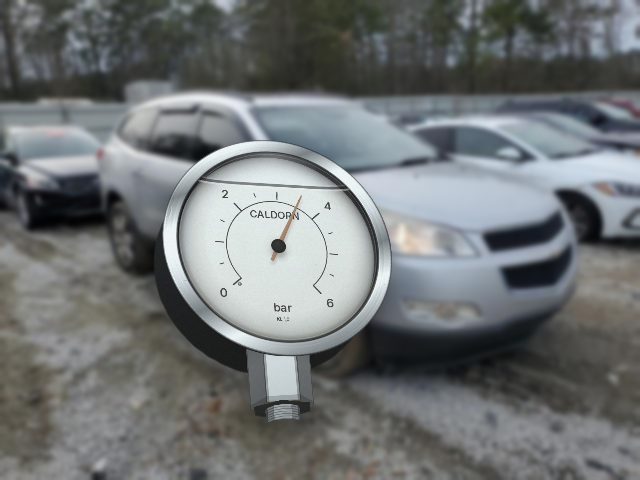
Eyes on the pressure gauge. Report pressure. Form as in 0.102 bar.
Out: 3.5 bar
